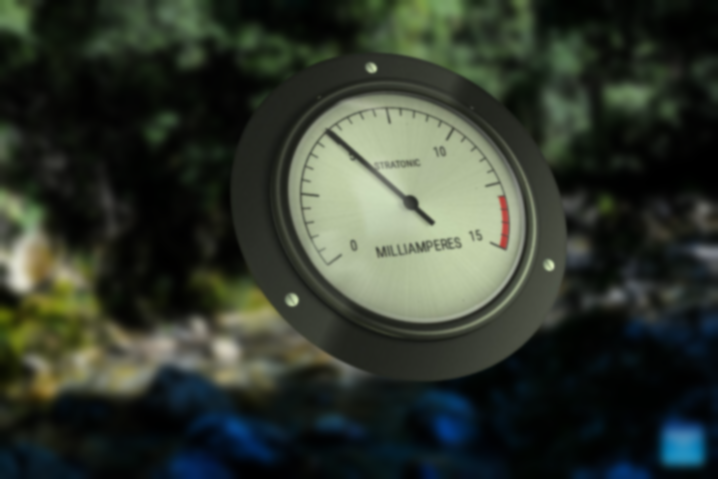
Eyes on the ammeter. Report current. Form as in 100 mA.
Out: 5 mA
